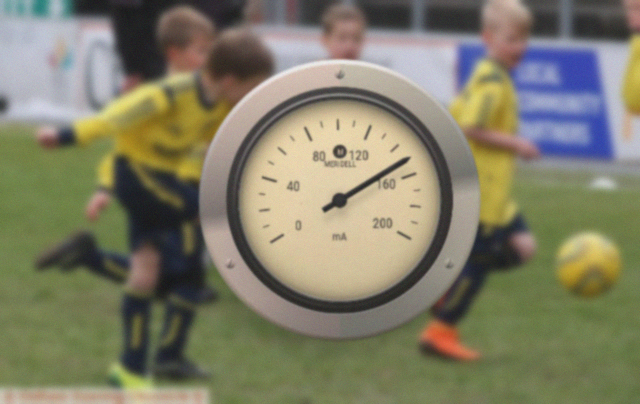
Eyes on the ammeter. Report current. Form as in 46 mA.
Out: 150 mA
